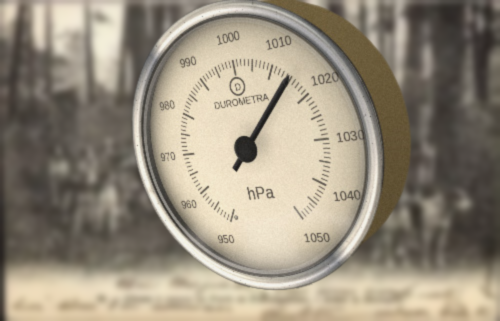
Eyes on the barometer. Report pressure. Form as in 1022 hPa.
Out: 1015 hPa
